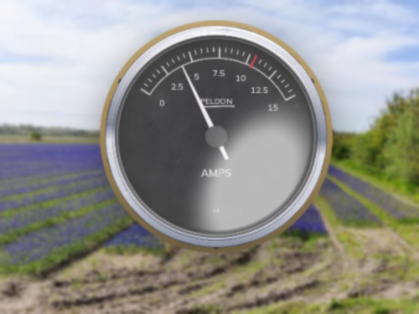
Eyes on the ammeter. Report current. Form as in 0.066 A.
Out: 4 A
